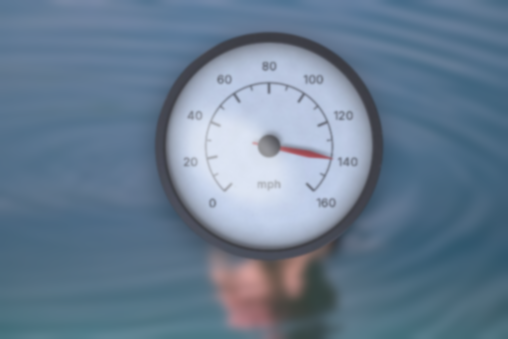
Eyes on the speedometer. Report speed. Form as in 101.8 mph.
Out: 140 mph
